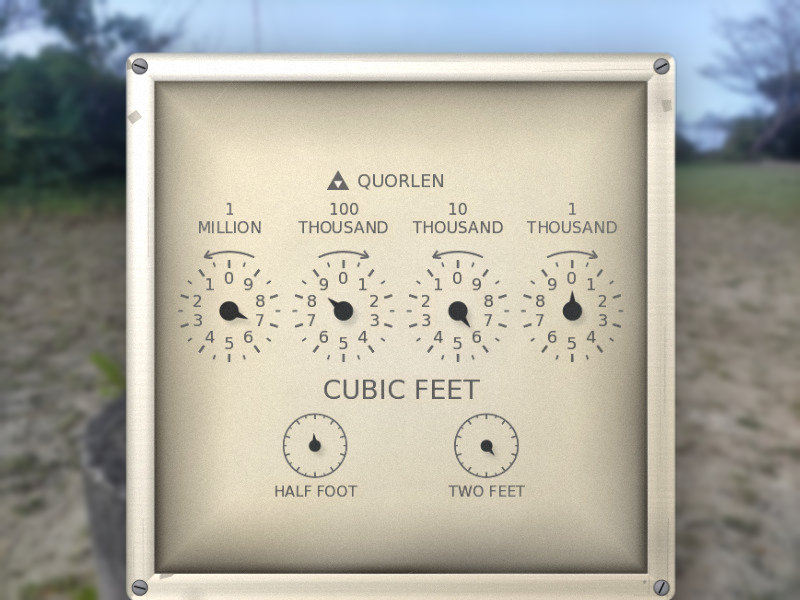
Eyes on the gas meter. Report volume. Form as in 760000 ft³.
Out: 686000 ft³
